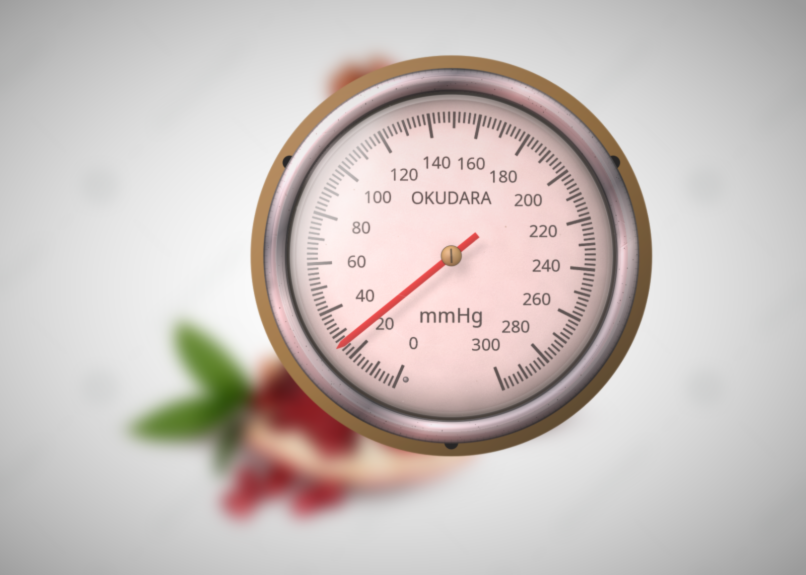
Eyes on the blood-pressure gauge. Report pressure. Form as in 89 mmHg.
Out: 26 mmHg
